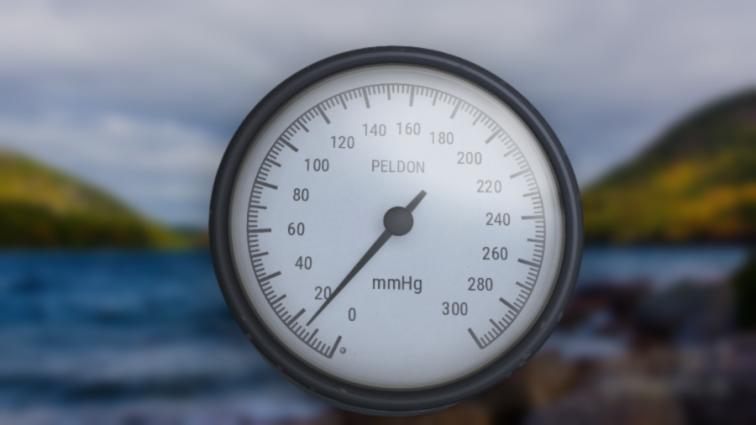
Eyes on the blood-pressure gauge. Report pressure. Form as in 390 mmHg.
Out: 14 mmHg
